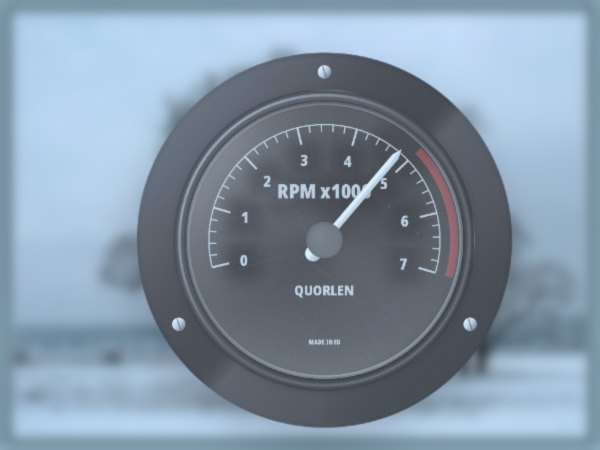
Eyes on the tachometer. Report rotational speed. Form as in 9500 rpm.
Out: 4800 rpm
